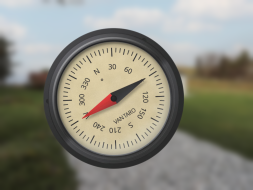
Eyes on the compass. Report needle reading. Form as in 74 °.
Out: 270 °
